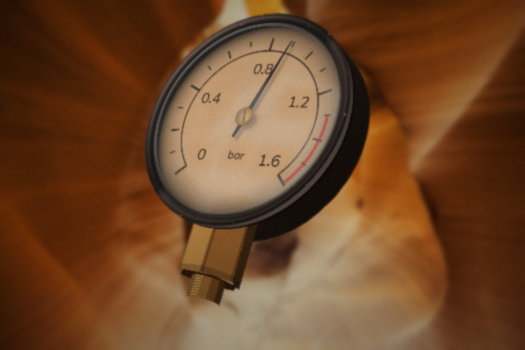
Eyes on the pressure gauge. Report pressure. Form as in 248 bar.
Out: 0.9 bar
